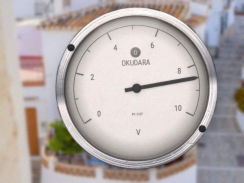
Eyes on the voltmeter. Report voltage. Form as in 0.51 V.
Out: 8.5 V
